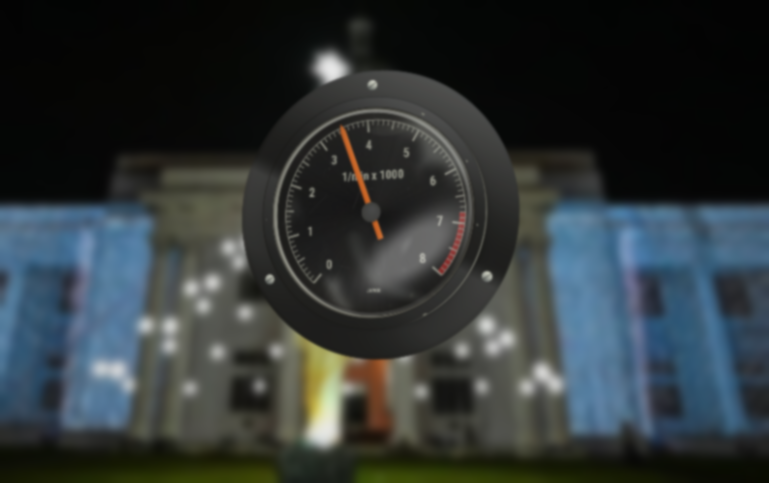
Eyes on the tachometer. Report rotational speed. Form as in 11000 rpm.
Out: 3500 rpm
